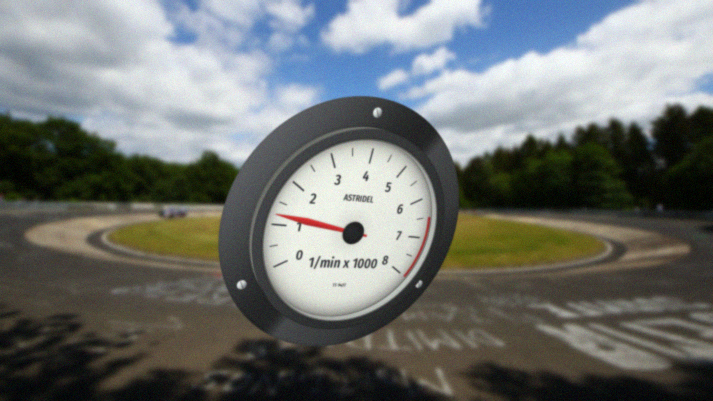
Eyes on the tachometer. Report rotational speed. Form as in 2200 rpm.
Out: 1250 rpm
